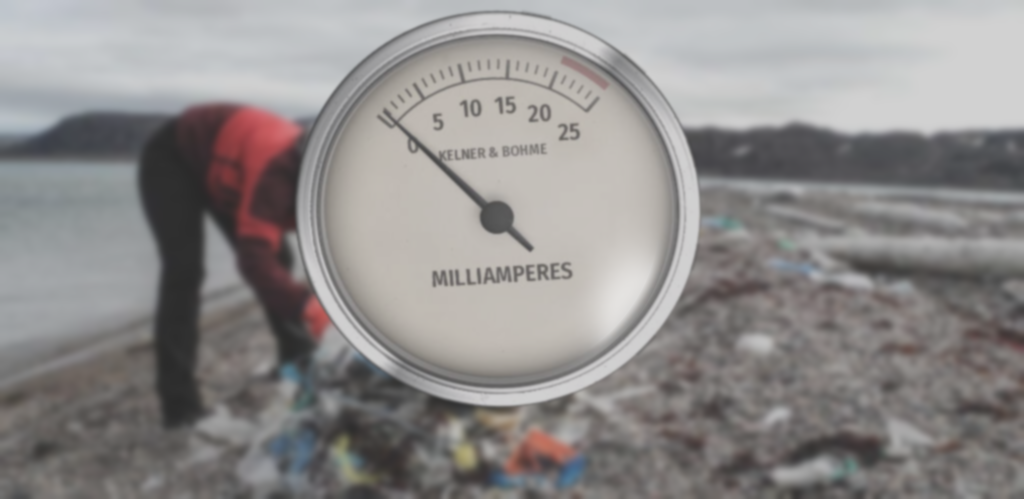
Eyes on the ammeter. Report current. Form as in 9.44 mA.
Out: 1 mA
